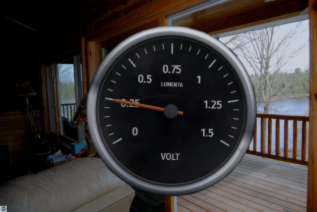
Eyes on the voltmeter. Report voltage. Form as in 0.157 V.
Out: 0.25 V
